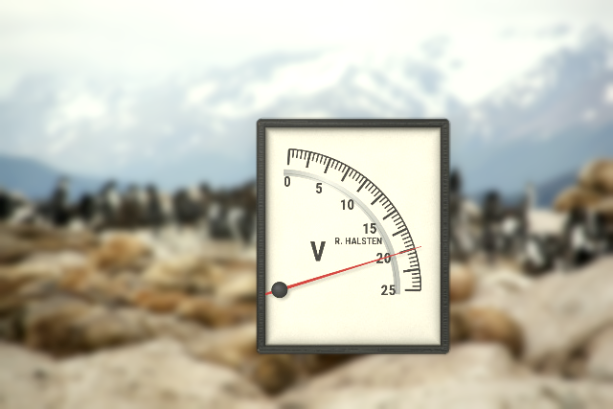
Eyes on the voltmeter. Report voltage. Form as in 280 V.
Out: 20 V
